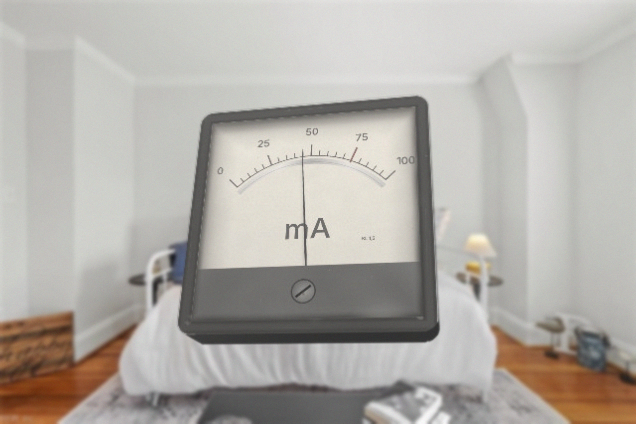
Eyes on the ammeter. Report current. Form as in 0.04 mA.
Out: 45 mA
